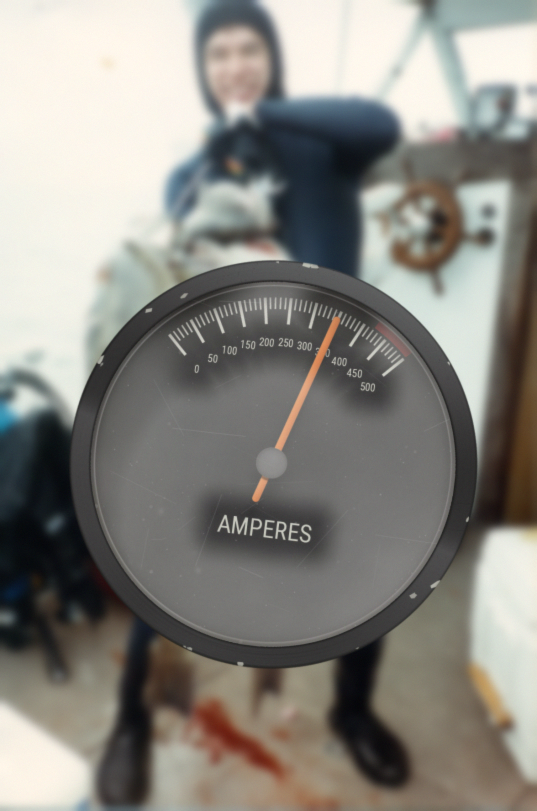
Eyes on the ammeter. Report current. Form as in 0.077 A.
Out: 350 A
